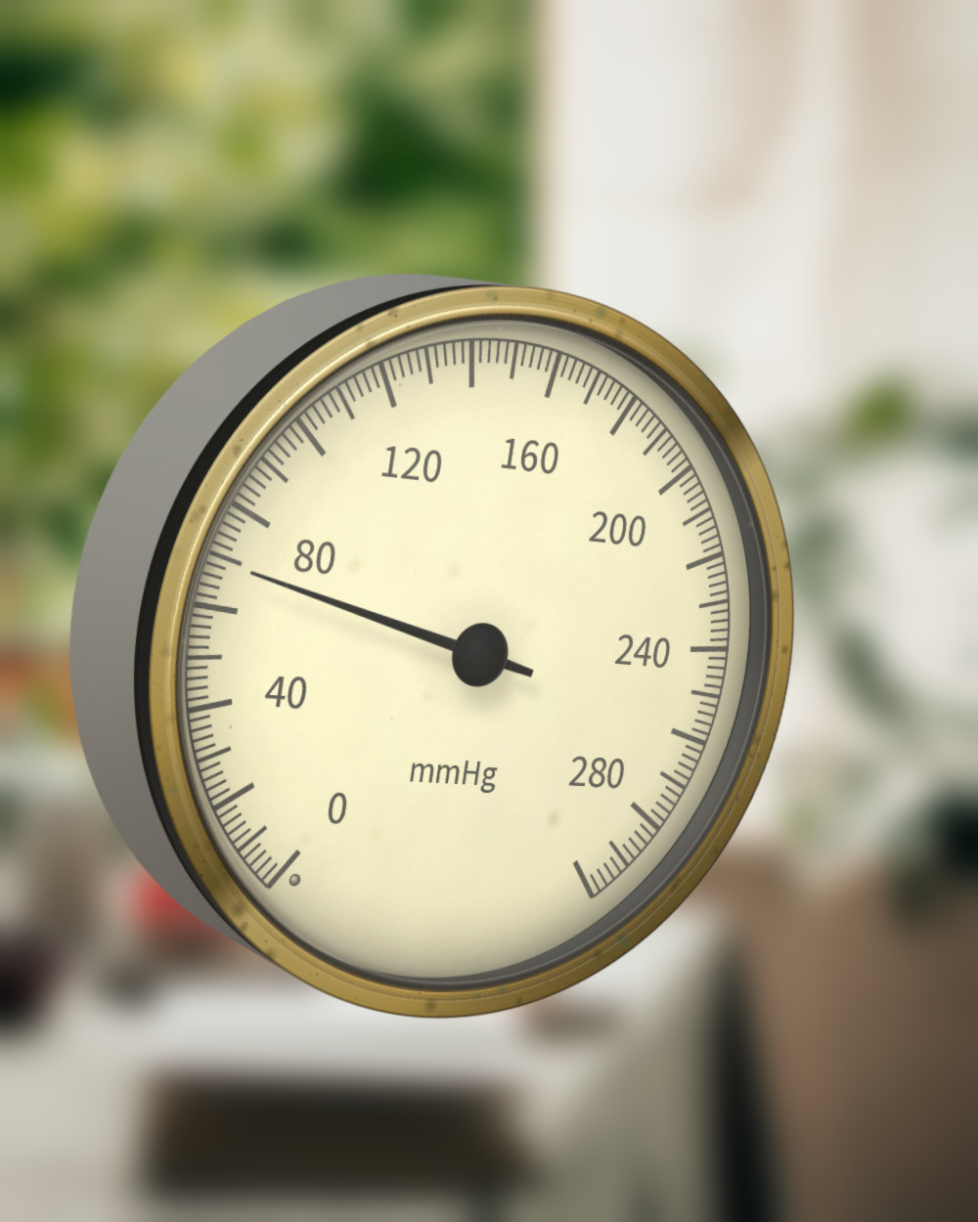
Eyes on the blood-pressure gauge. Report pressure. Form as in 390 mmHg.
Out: 69 mmHg
